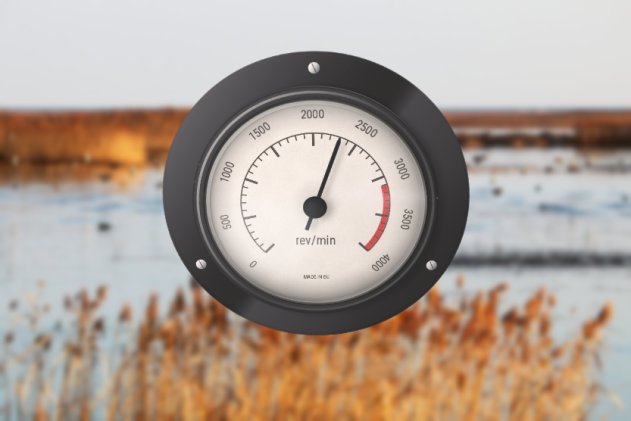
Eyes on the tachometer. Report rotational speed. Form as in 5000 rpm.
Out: 2300 rpm
